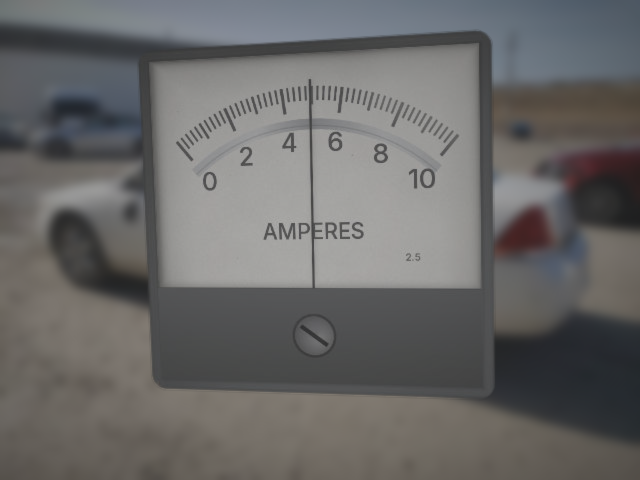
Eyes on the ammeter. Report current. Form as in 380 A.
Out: 5 A
